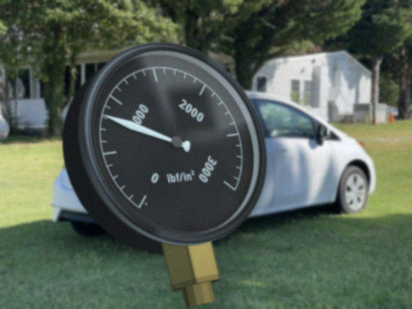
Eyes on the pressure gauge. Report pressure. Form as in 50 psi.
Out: 800 psi
